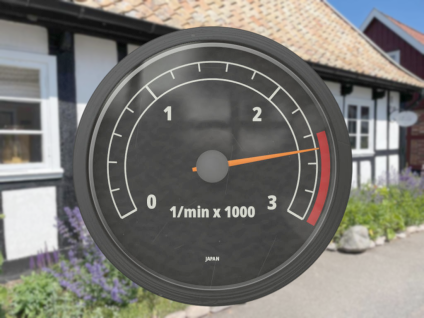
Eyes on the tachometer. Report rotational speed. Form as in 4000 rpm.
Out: 2500 rpm
